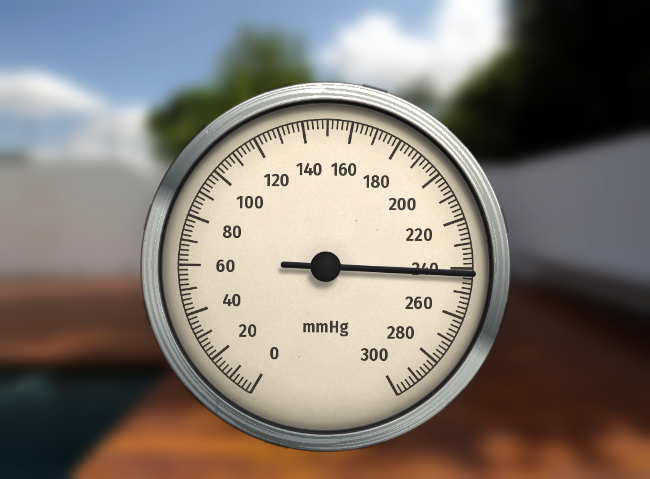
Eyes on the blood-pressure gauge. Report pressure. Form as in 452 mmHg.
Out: 242 mmHg
